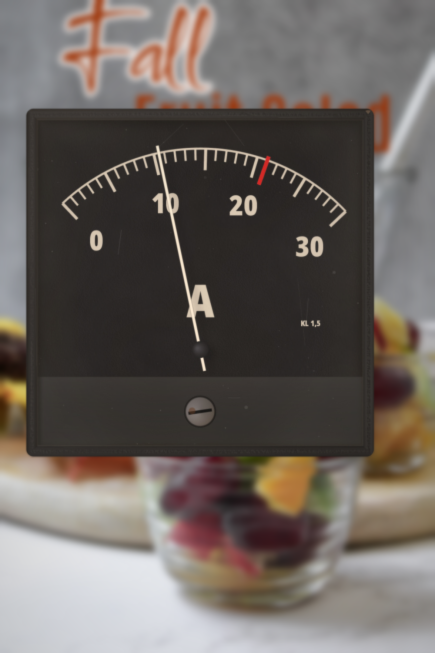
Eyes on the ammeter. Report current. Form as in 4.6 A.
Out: 10.5 A
